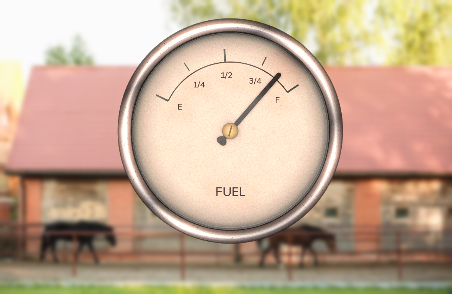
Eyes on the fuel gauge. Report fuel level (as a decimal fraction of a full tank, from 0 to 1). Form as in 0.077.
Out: 0.875
